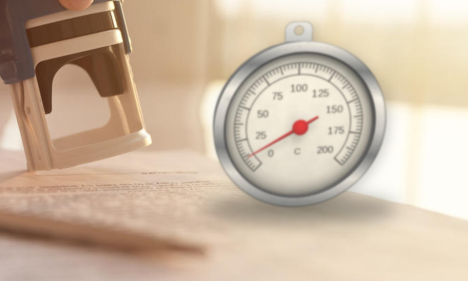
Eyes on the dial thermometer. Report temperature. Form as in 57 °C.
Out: 12.5 °C
